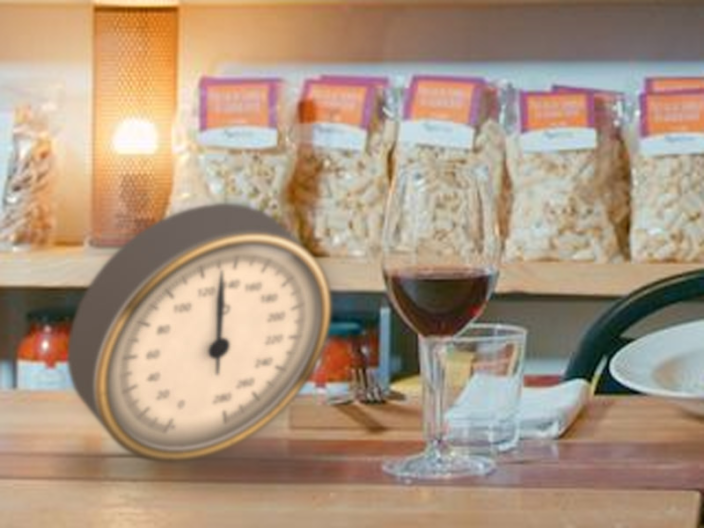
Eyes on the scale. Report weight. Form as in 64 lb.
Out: 130 lb
